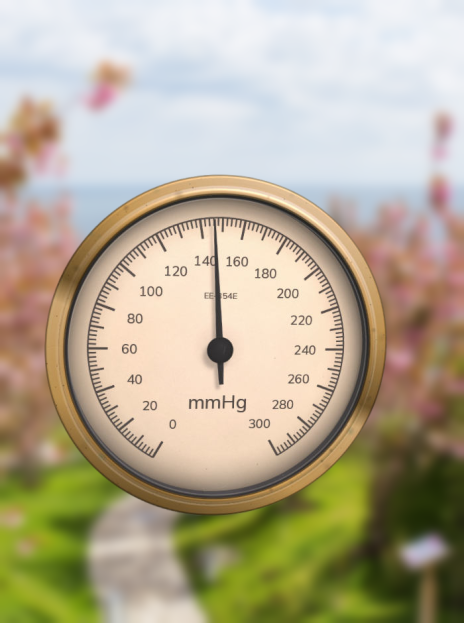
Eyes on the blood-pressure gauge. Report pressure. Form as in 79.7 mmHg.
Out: 146 mmHg
